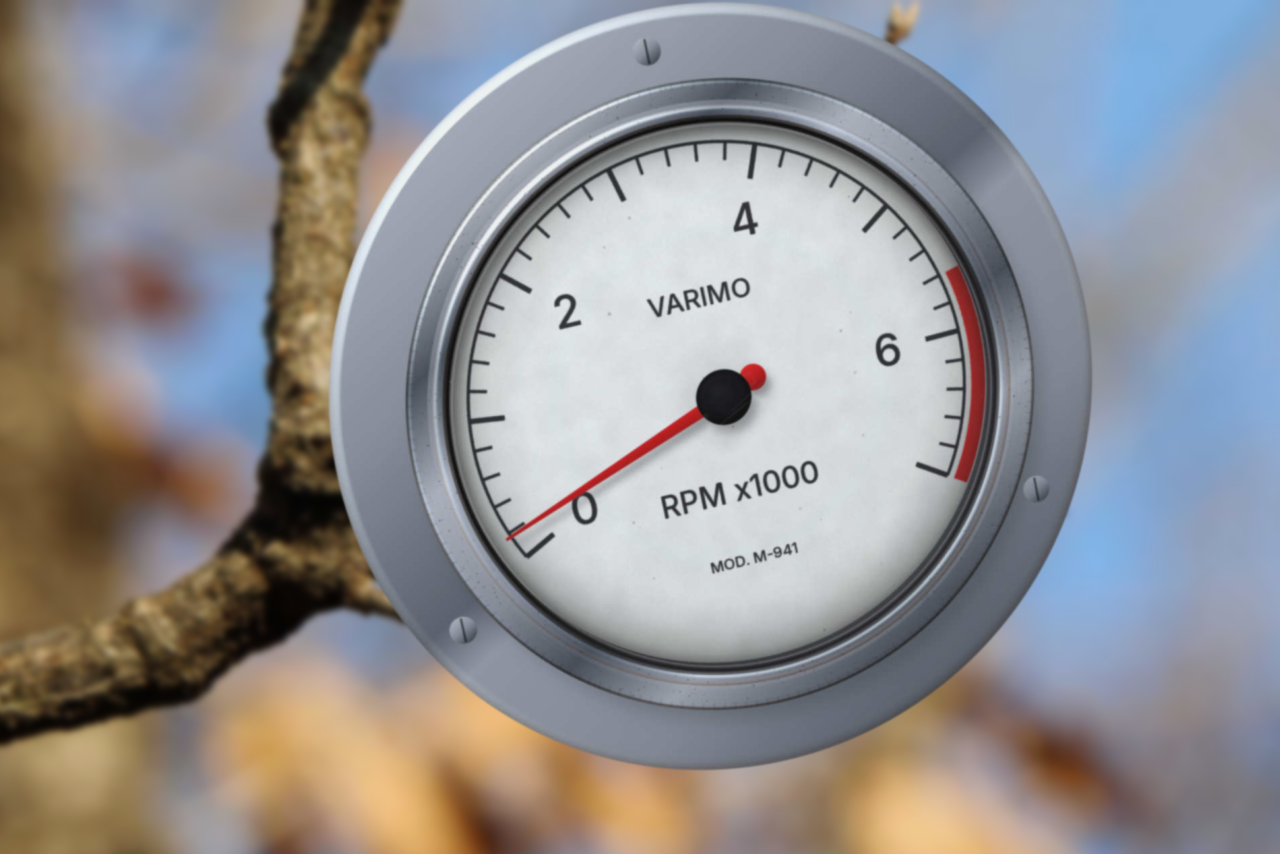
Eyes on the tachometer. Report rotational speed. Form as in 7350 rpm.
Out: 200 rpm
